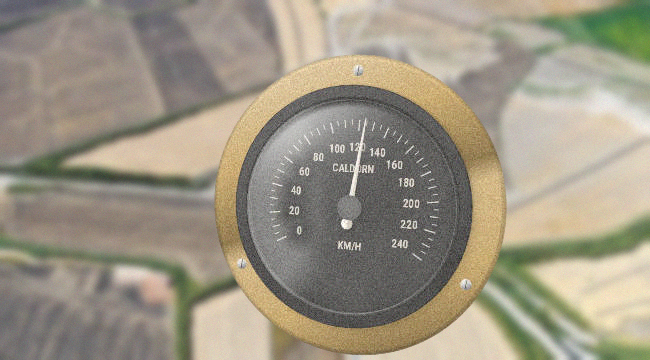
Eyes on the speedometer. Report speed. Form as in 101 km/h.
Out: 125 km/h
